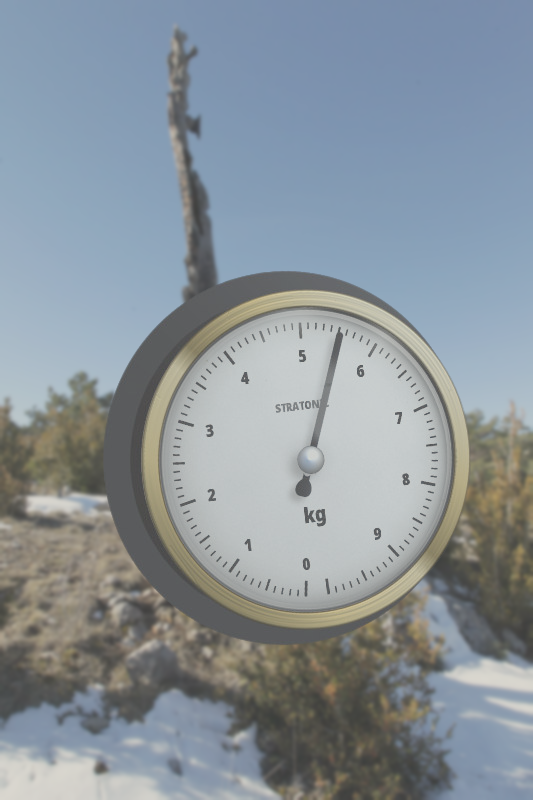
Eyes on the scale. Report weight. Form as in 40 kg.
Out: 5.5 kg
